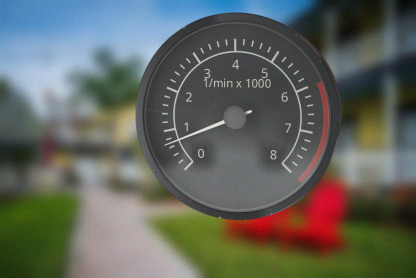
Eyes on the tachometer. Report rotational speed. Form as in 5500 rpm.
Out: 700 rpm
